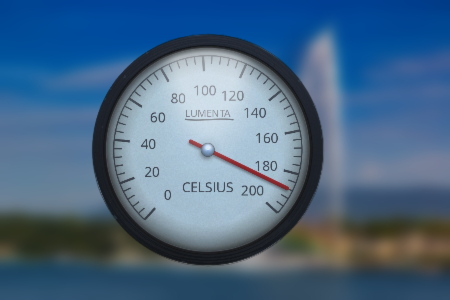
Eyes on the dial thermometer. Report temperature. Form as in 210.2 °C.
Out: 188 °C
